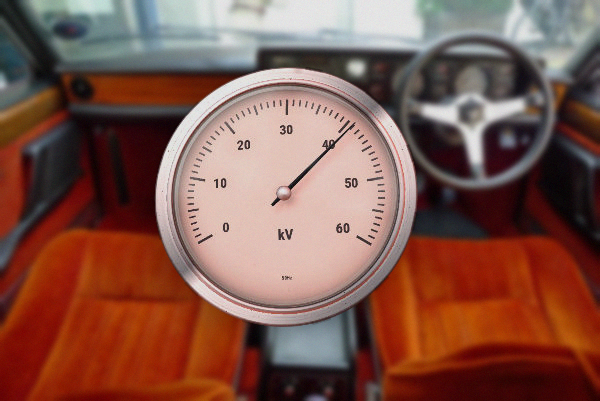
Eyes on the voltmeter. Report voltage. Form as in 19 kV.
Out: 41 kV
